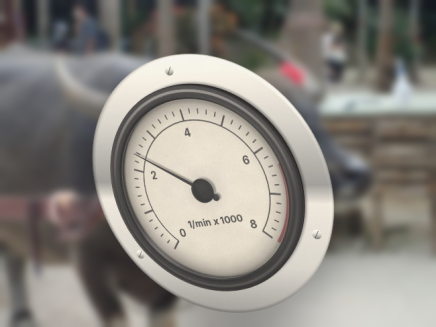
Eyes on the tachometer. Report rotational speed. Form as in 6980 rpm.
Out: 2400 rpm
